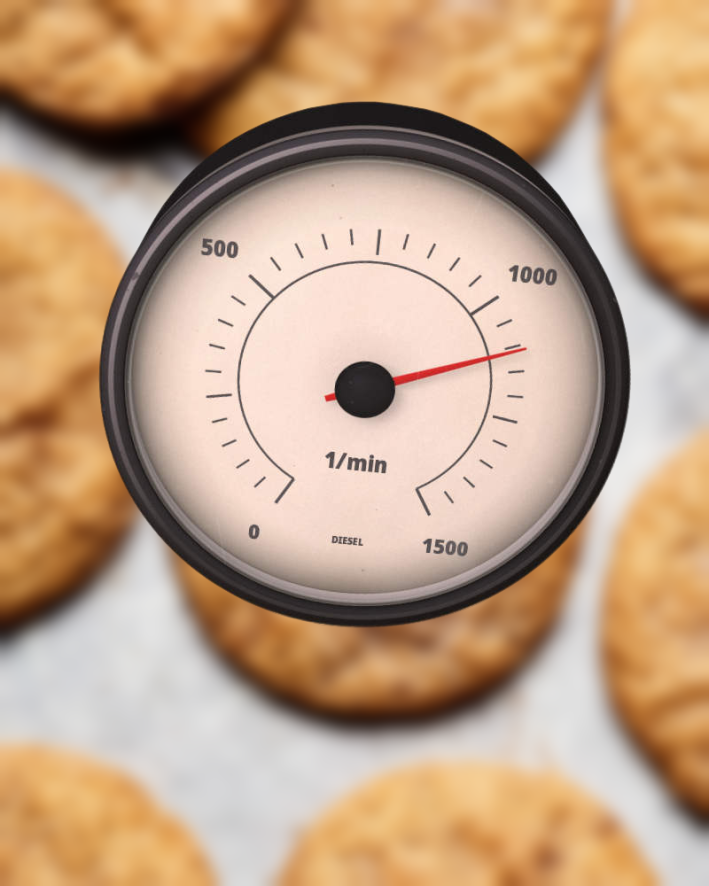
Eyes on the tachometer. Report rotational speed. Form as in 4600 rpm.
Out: 1100 rpm
